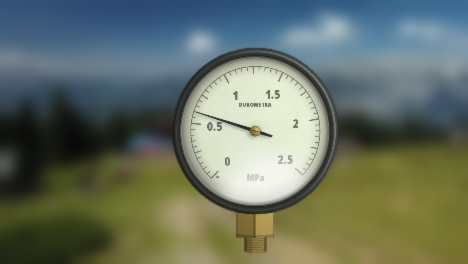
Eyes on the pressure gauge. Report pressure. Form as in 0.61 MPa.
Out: 0.6 MPa
